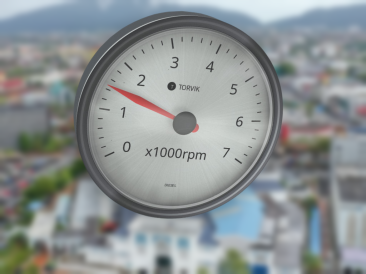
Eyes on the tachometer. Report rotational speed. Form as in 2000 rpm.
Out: 1500 rpm
